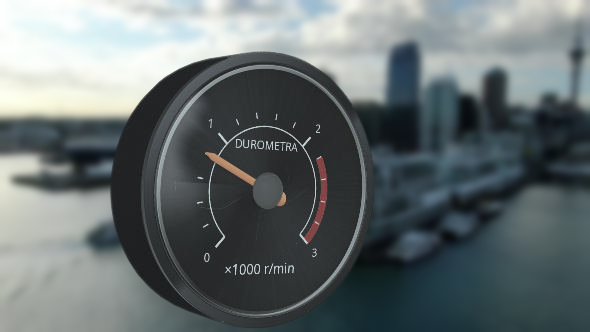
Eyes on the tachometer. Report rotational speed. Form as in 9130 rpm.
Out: 800 rpm
